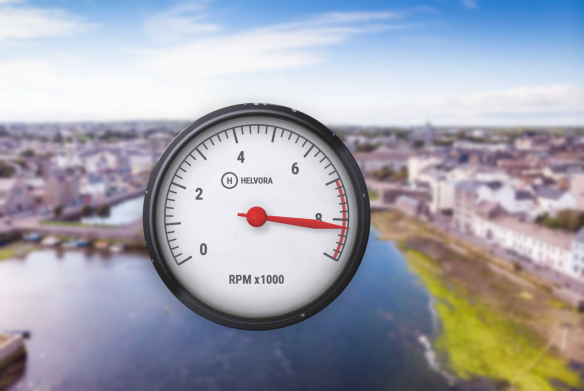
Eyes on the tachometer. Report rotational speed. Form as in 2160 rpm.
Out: 8200 rpm
